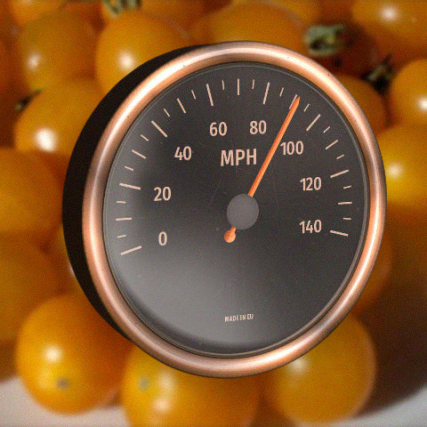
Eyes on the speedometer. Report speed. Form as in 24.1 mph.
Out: 90 mph
